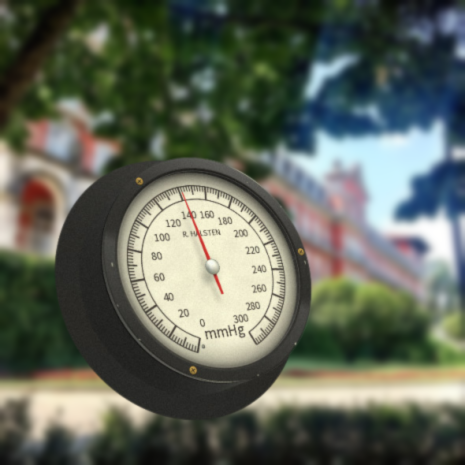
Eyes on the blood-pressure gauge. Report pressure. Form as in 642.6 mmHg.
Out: 140 mmHg
